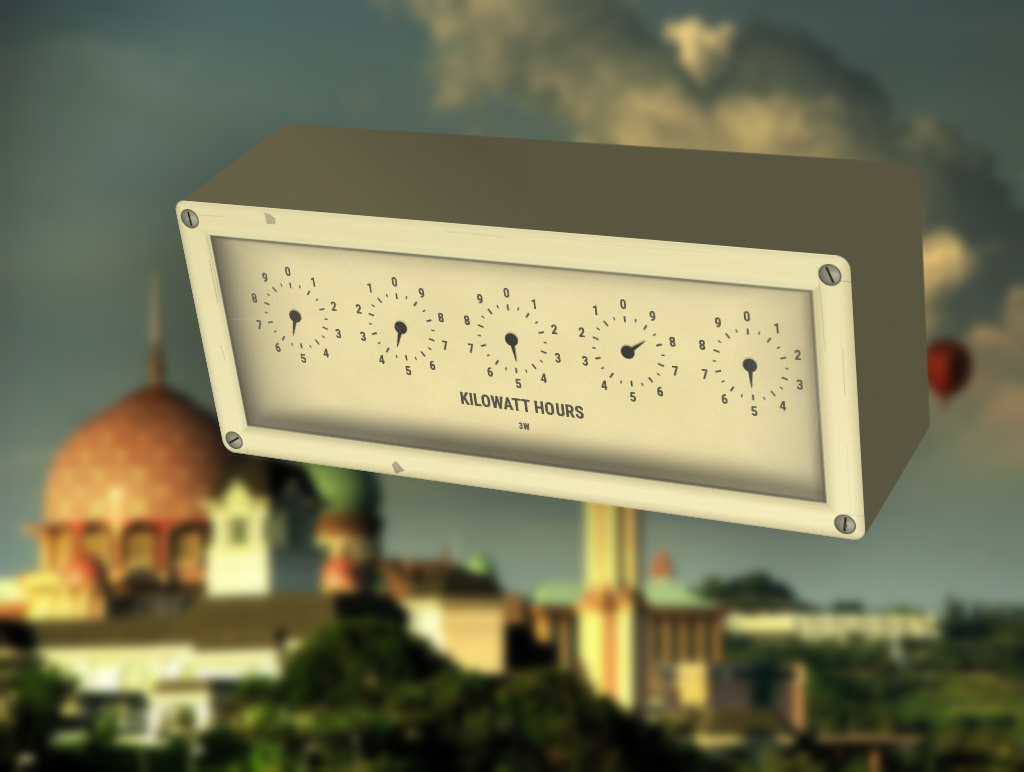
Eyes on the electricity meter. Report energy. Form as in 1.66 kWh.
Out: 54485 kWh
